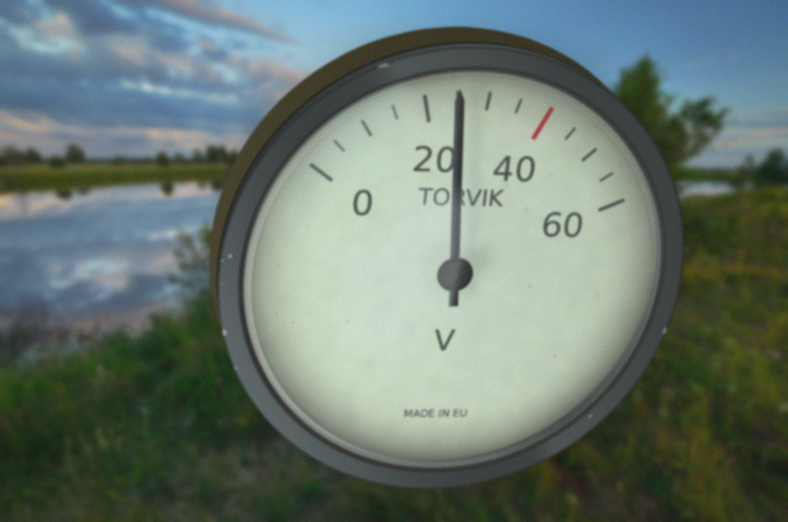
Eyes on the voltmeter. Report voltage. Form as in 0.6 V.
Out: 25 V
